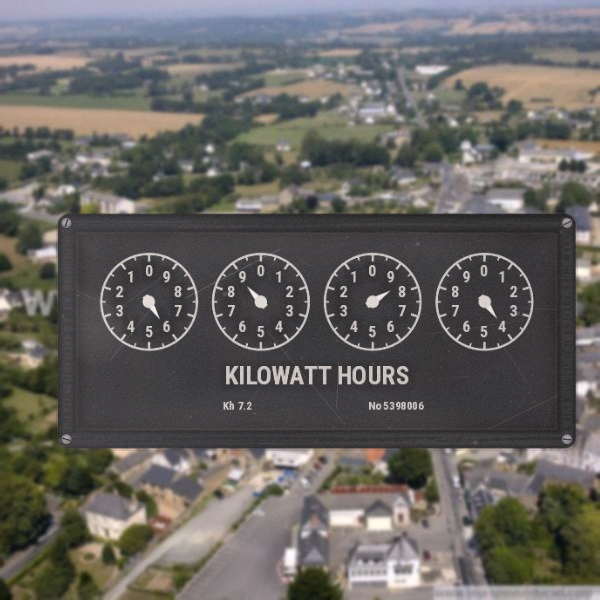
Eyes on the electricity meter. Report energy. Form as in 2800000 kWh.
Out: 5884 kWh
